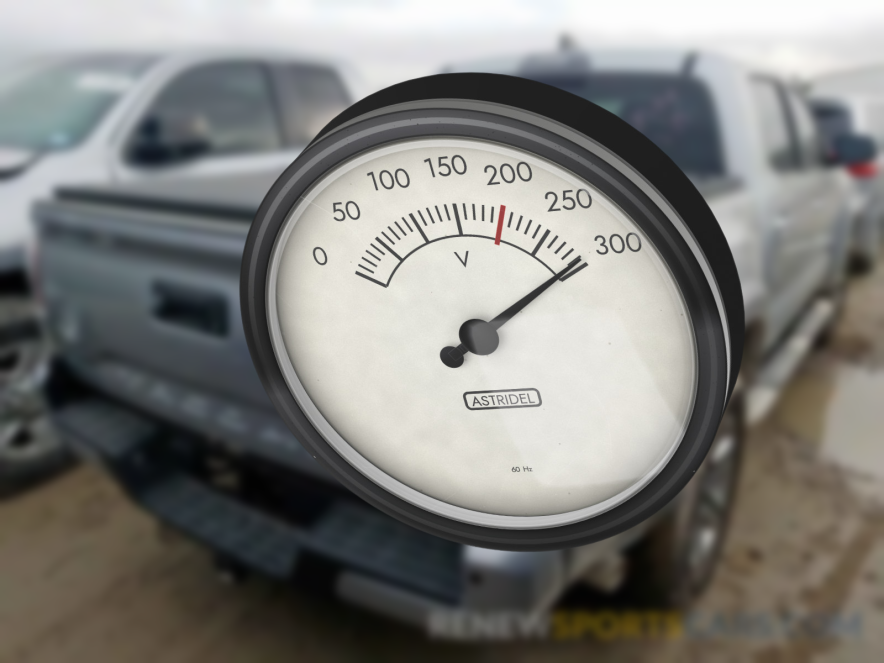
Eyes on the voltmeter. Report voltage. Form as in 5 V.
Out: 290 V
